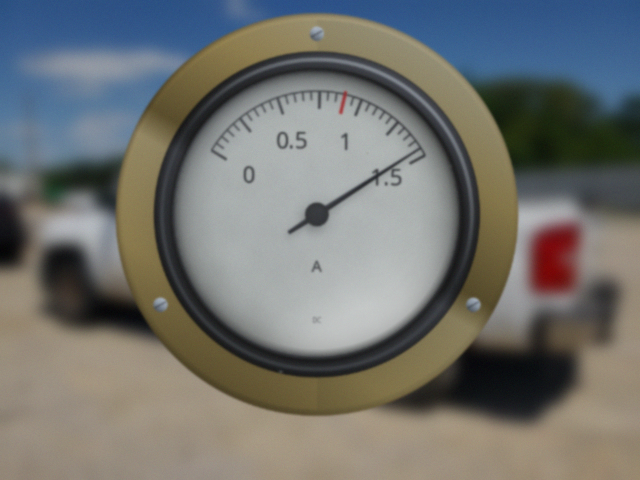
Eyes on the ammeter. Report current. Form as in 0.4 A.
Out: 1.45 A
